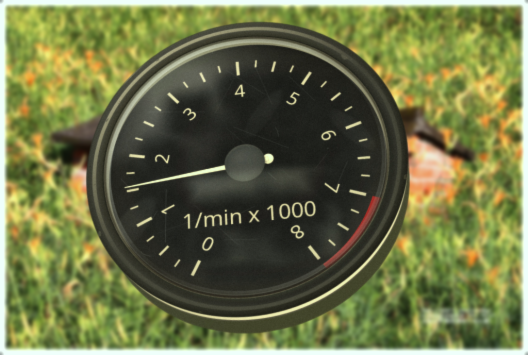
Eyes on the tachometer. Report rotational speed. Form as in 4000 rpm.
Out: 1500 rpm
